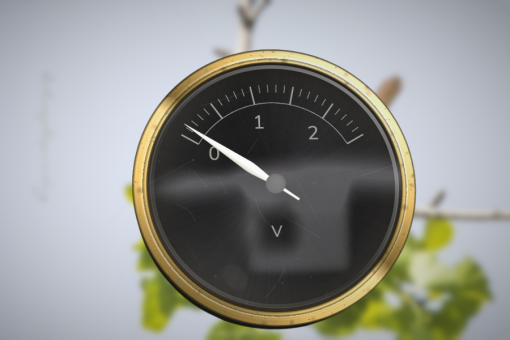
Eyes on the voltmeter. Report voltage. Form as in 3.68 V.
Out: 0.1 V
